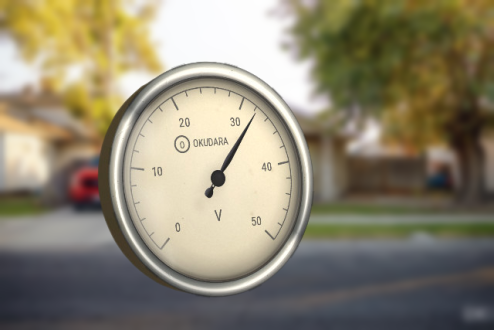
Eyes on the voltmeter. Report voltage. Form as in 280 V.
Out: 32 V
